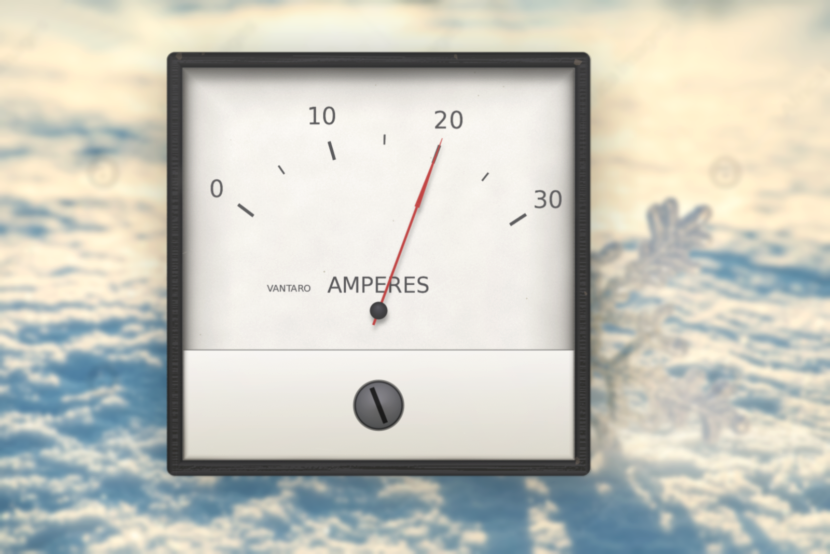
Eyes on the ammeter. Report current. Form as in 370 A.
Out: 20 A
